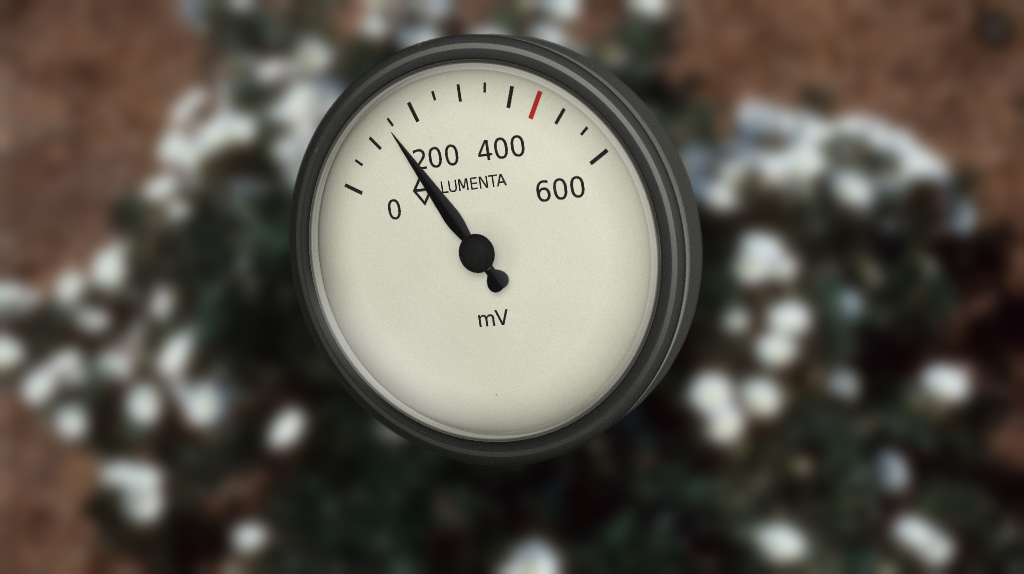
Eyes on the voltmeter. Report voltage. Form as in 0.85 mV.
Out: 150 mV
